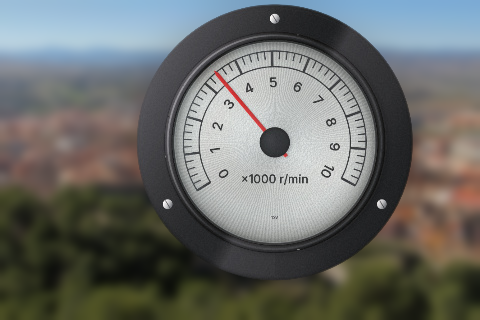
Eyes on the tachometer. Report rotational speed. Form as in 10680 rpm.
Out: 3400 rpm
